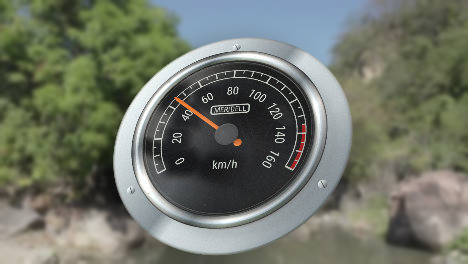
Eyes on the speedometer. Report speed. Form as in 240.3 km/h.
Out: 45 km/h
